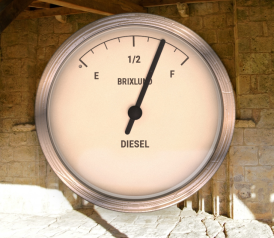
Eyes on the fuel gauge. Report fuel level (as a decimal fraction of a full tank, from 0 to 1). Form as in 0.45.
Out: 0.75
